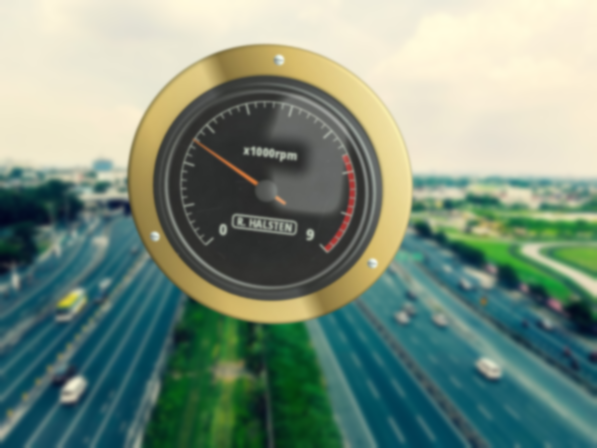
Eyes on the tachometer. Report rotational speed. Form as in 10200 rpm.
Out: 2600 rpm
